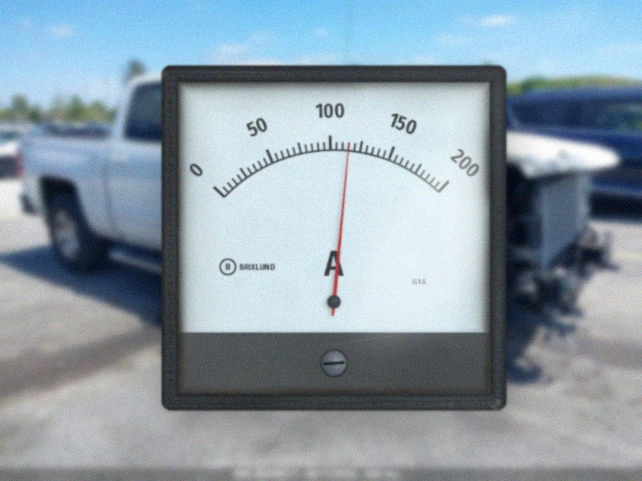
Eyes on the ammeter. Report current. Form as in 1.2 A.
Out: 115 A
